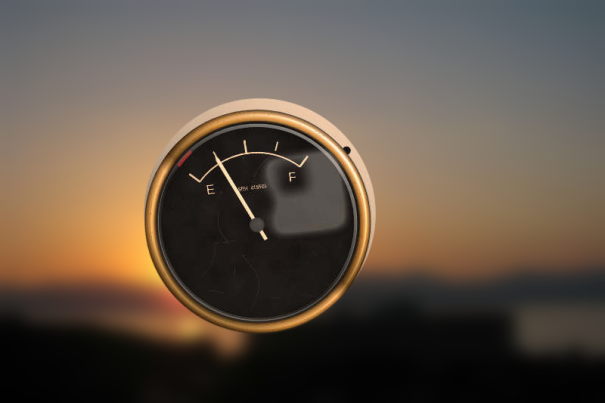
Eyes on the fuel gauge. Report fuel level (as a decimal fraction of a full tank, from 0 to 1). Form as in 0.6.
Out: 0.25
